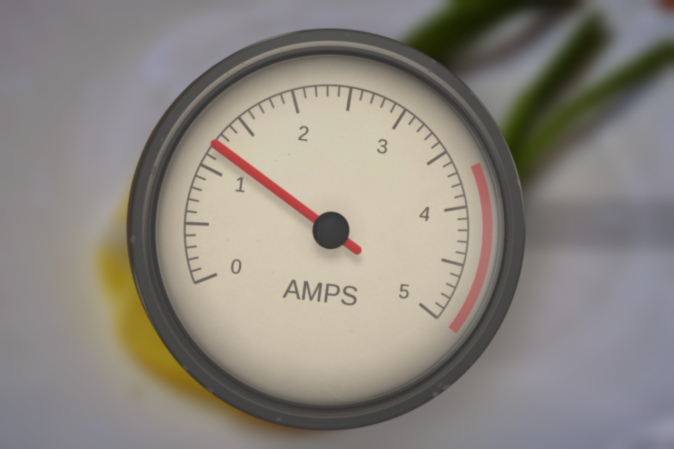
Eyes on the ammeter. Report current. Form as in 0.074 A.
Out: 1.2 A
